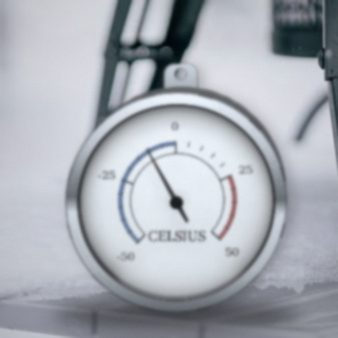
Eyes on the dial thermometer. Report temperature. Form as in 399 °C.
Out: -10 °C
